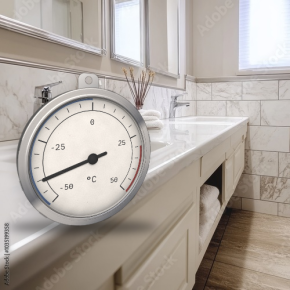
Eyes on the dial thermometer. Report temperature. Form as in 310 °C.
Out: -40 °C
